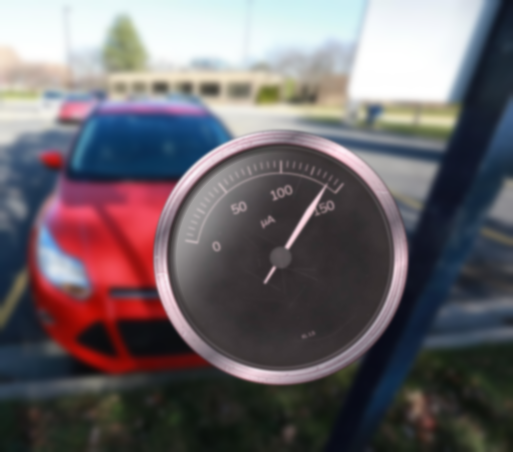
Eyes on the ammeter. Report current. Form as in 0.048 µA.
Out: 140 µA
